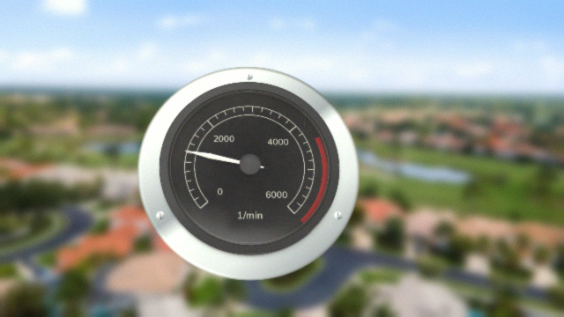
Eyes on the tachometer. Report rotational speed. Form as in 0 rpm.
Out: 1200 rpm
